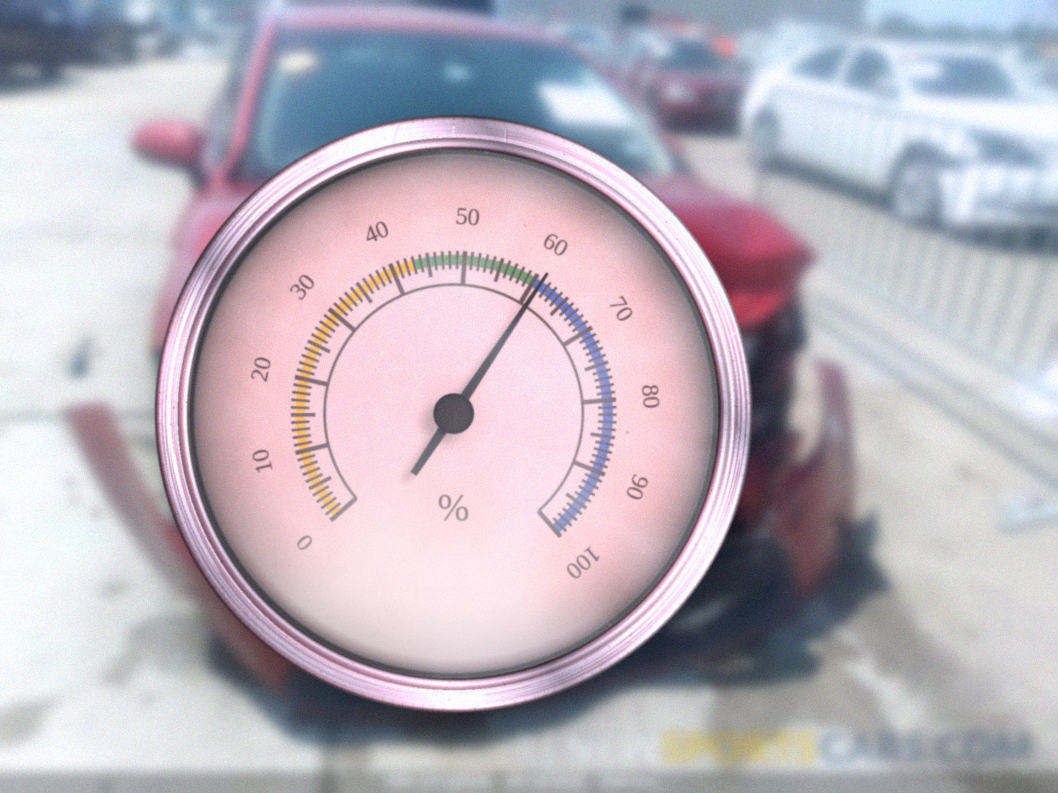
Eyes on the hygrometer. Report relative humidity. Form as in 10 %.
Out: 61 %
